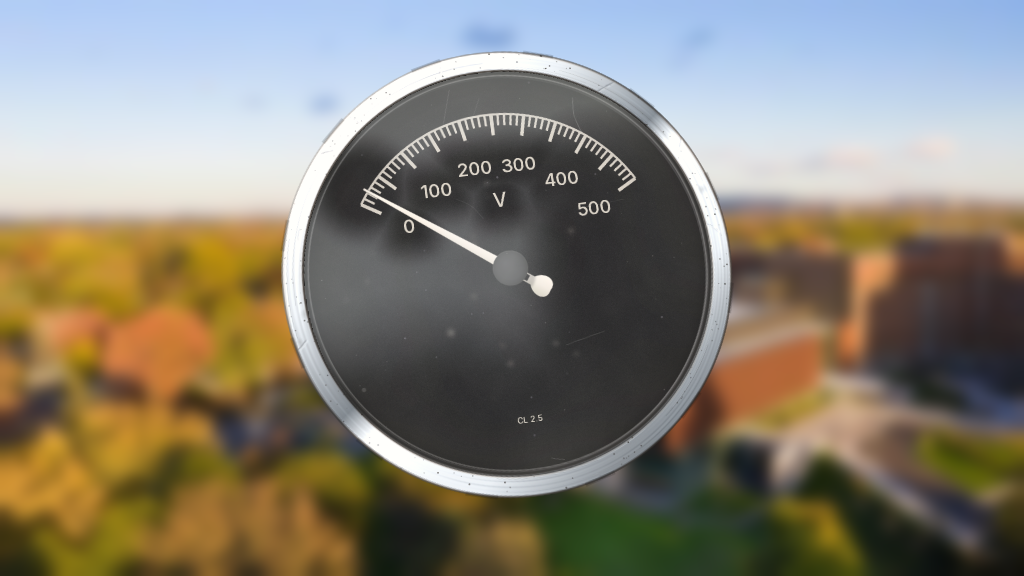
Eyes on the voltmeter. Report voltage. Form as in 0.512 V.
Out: 20 V
